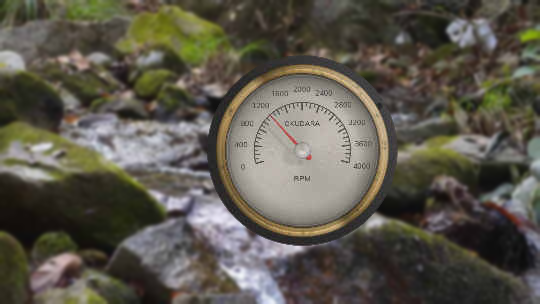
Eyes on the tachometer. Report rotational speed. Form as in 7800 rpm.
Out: 1200 rpm
